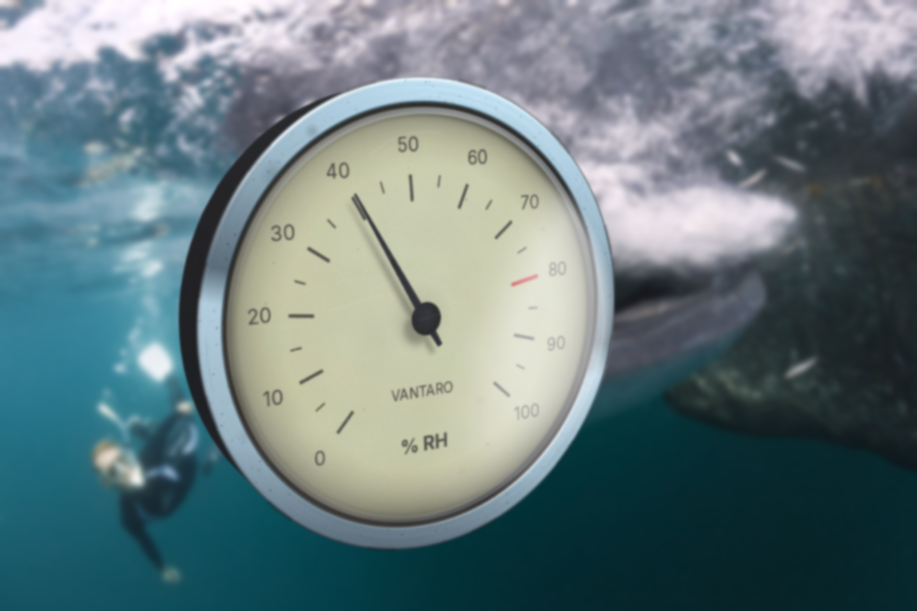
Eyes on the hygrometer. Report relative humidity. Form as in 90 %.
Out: 40 %
